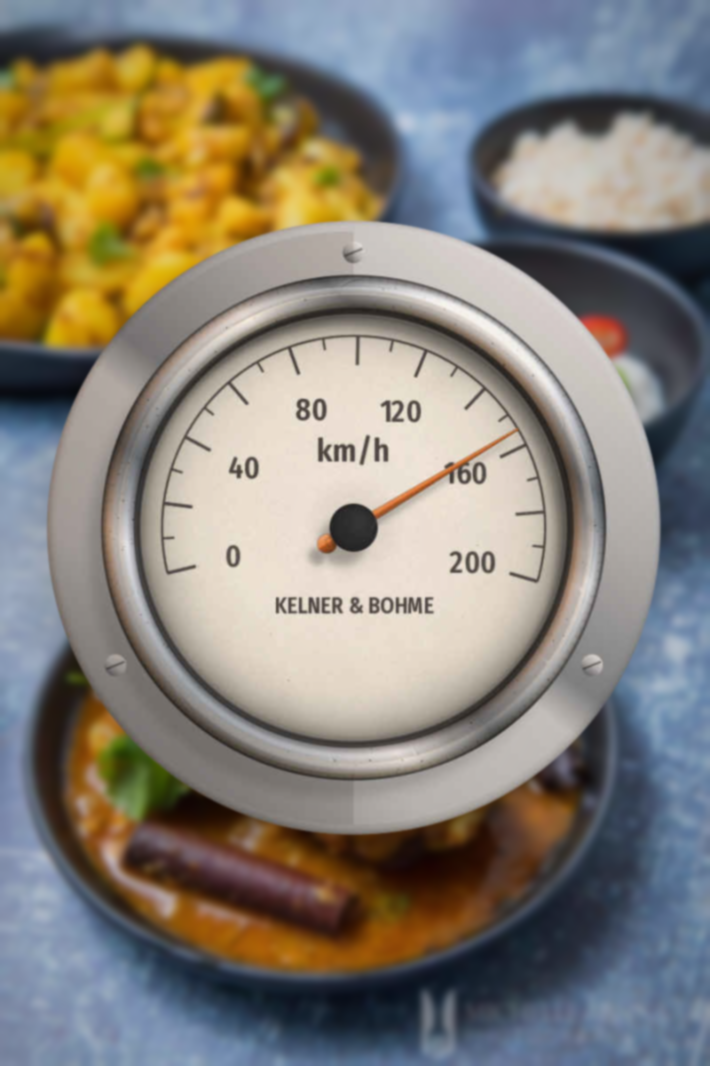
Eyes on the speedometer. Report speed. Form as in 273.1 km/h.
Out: 155 km/h
